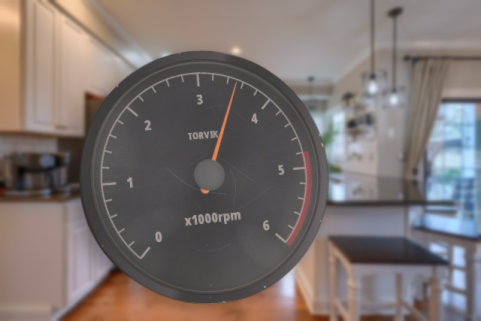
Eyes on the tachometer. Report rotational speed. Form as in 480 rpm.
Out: 3500 rpm
